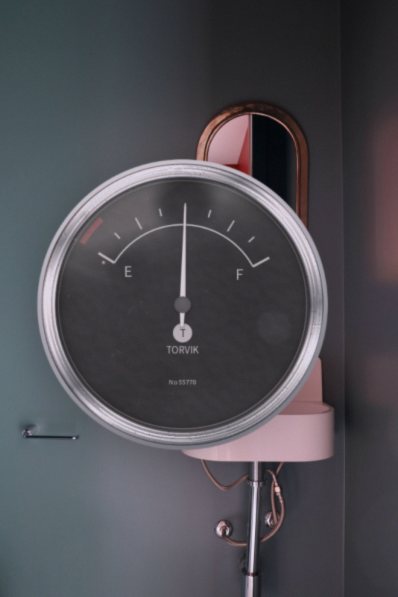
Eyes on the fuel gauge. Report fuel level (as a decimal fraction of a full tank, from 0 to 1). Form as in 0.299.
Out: 0.5
